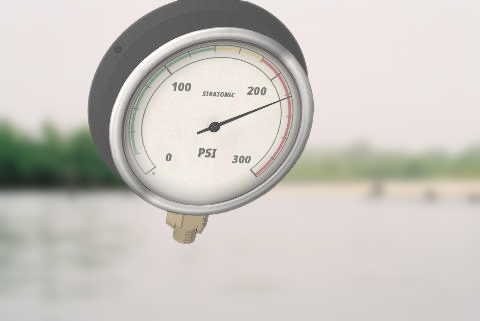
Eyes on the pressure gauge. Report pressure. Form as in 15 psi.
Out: 220 psi
